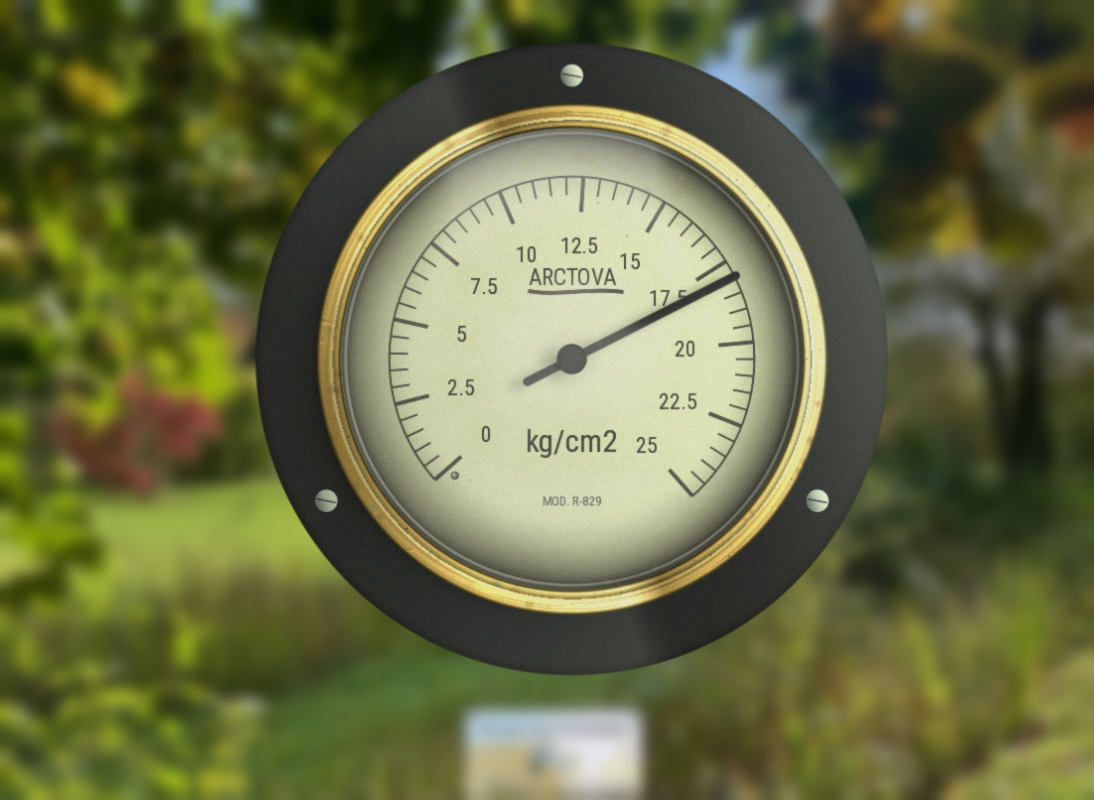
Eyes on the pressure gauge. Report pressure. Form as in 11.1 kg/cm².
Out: 18 kg/cm²
